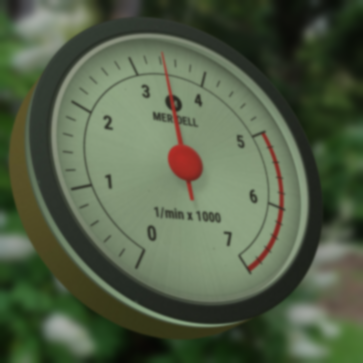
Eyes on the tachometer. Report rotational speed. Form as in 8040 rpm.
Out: 3400 rpm
